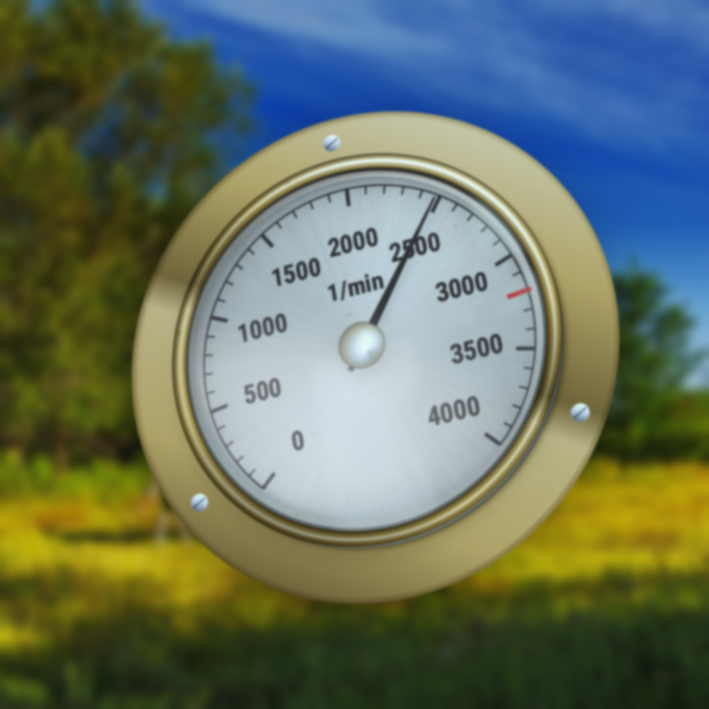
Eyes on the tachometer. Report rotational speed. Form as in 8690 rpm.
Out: 2500 rpm
